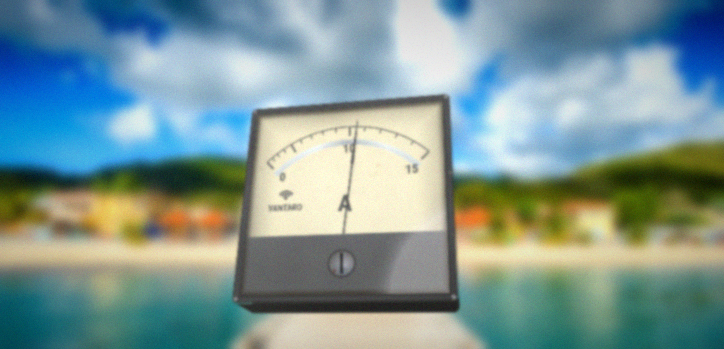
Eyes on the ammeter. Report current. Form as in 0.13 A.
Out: 10.5 A
